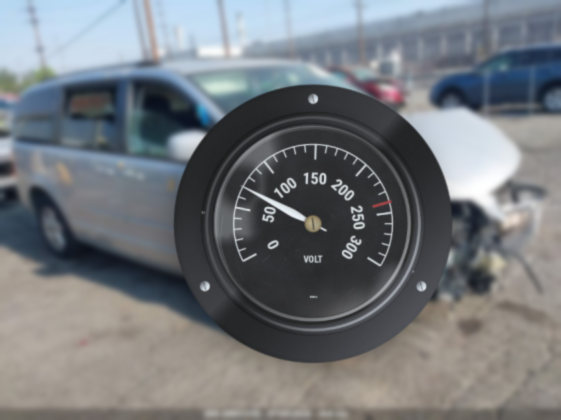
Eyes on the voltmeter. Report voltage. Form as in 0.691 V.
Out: 70 V
